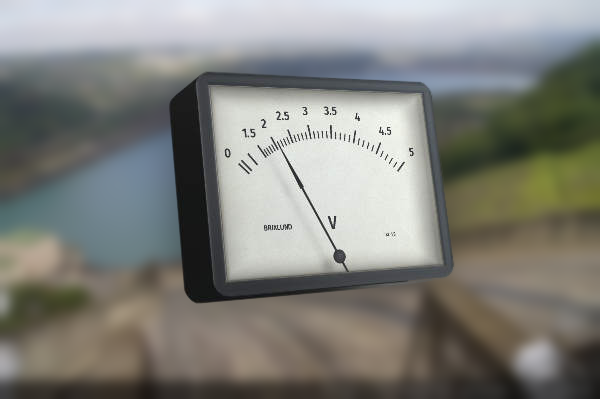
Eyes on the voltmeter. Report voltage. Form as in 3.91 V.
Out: 2 V
